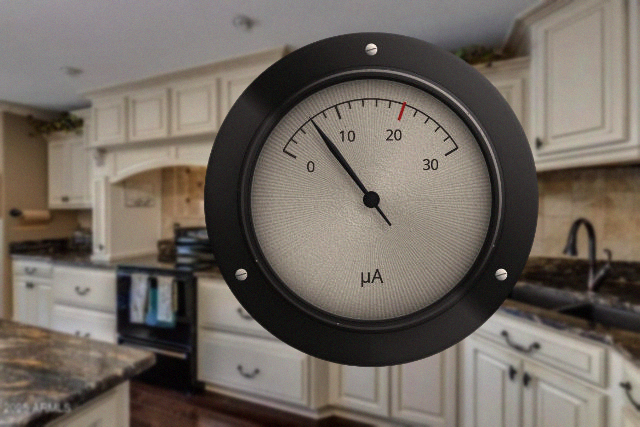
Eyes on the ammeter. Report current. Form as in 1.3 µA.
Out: 6 µA
